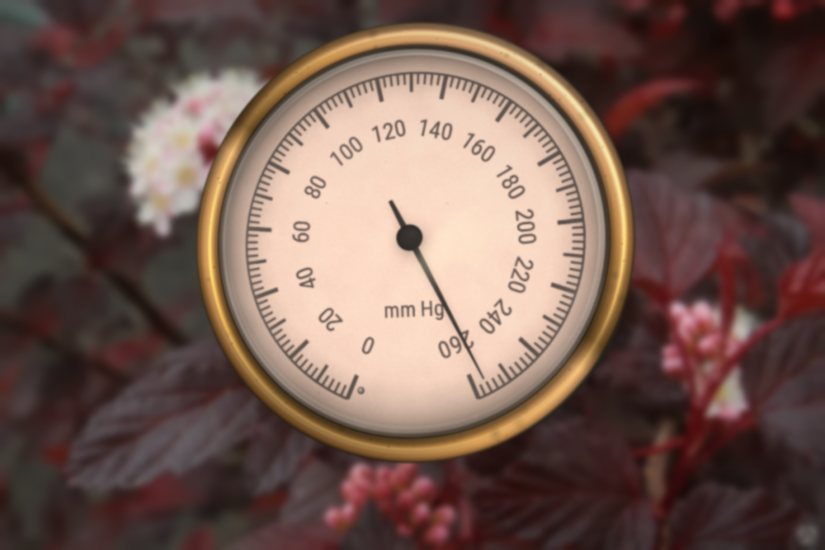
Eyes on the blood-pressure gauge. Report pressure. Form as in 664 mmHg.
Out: 256 mmHg
